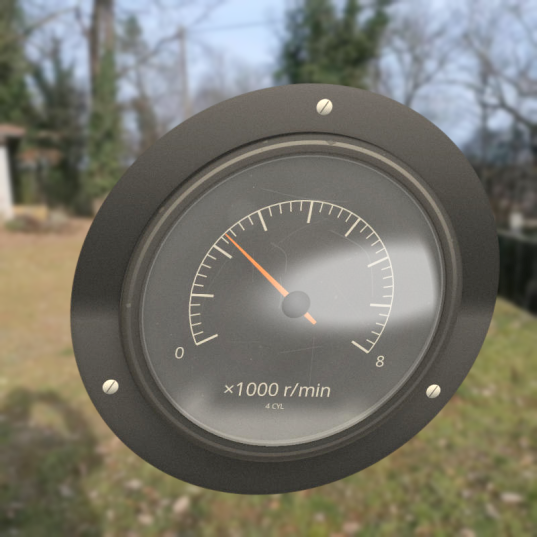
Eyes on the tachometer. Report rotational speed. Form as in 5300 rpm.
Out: 2300 rpm
